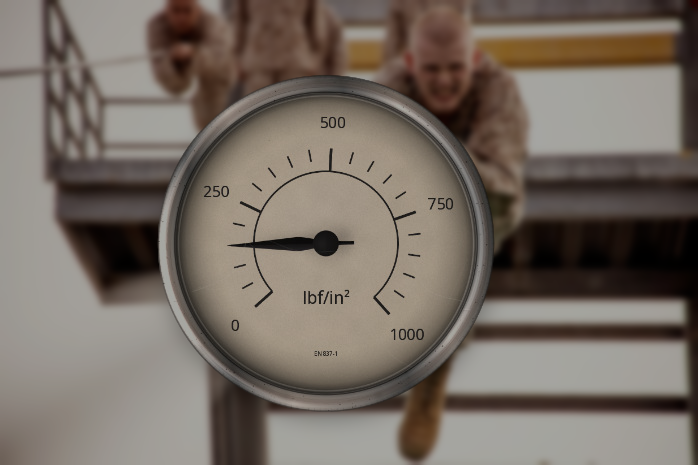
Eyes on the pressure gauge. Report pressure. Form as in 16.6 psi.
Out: 150 psi
